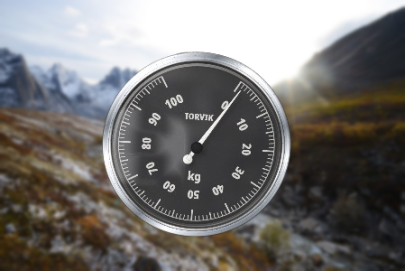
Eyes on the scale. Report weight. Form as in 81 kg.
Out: 1 kg
